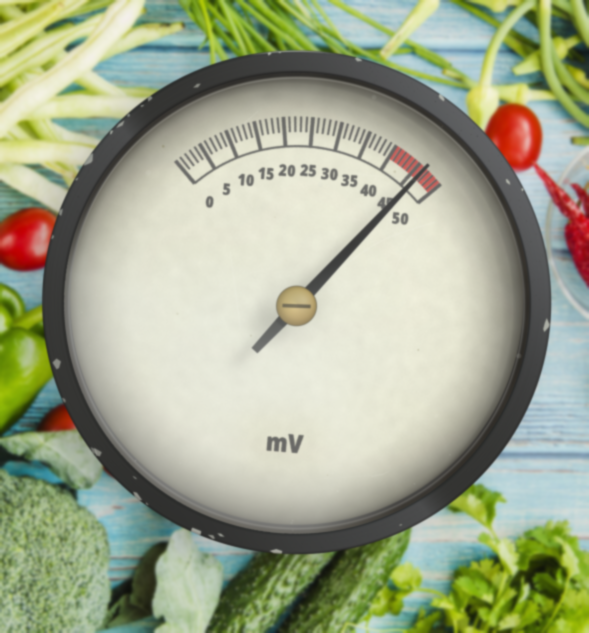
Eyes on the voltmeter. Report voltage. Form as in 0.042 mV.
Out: 46 mV
